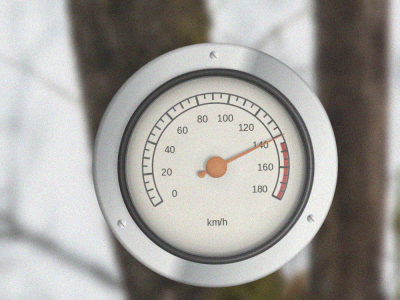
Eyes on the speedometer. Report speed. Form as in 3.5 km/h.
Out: 140 km/h
